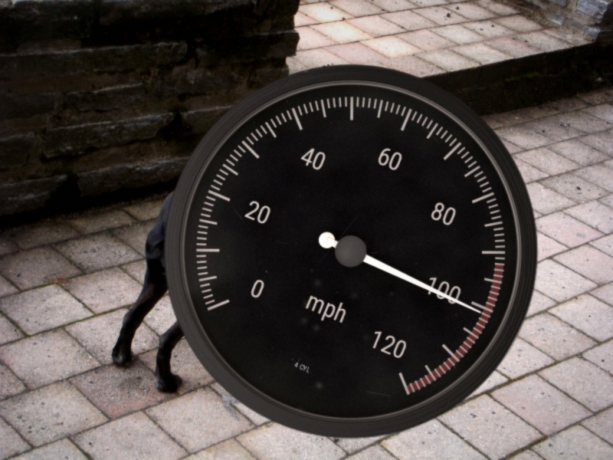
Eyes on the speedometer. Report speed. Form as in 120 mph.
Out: 101 mph
